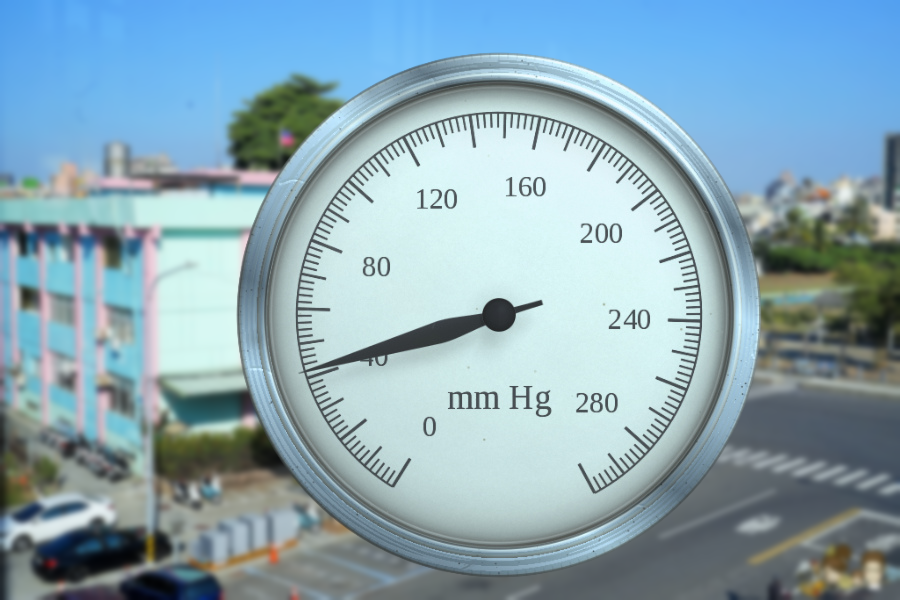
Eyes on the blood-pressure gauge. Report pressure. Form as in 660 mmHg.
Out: 42 mmHg
